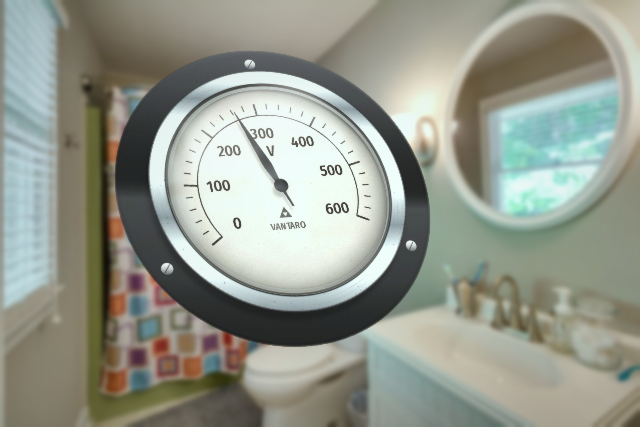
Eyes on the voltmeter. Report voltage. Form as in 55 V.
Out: 260 V
